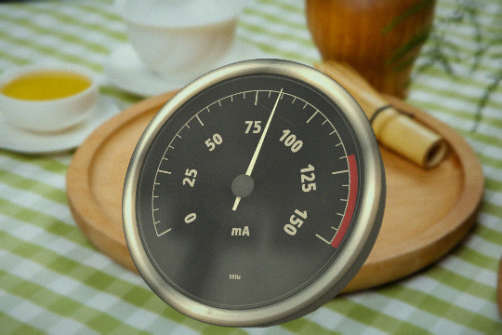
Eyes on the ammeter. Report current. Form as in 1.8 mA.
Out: 85 mA
